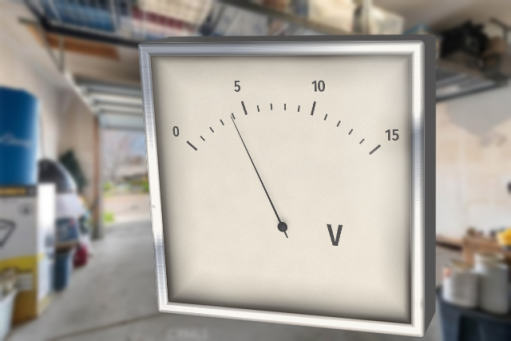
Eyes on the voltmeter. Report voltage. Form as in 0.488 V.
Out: 4 V
